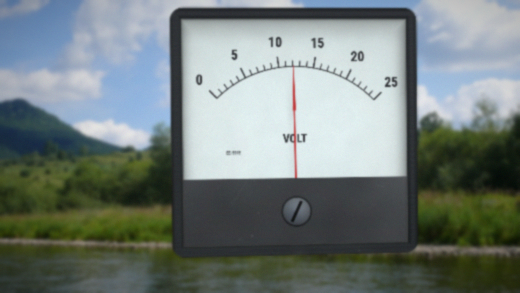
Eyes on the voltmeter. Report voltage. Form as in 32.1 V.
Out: 12 V
